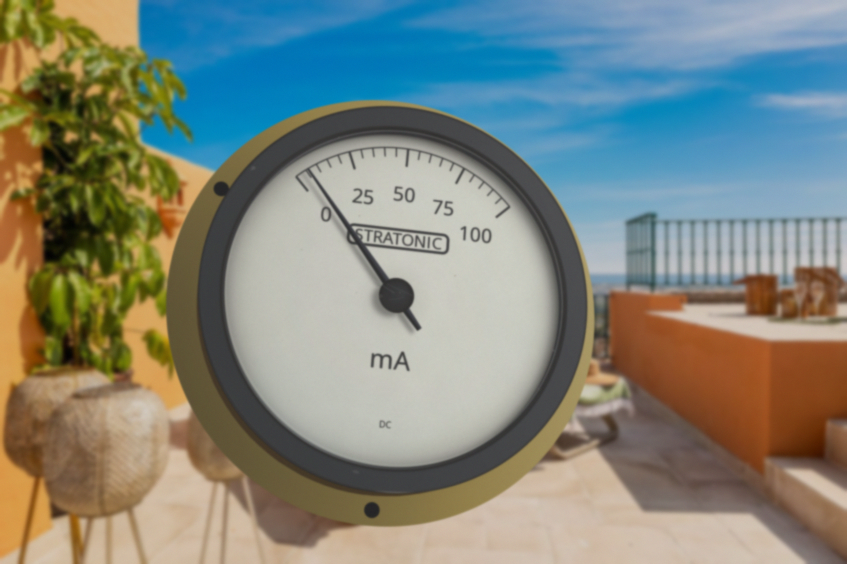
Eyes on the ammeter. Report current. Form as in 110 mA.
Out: 5 mA
